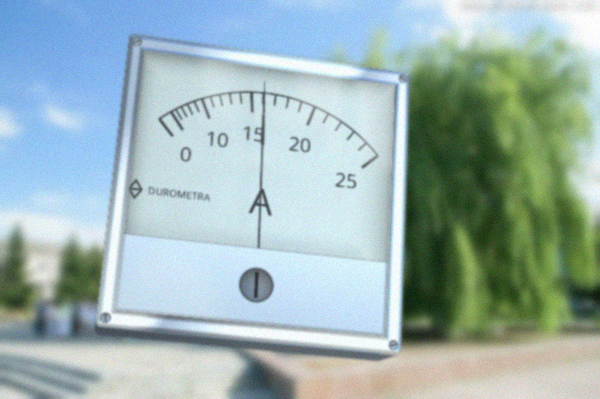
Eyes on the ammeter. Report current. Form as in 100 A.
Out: 16 A
